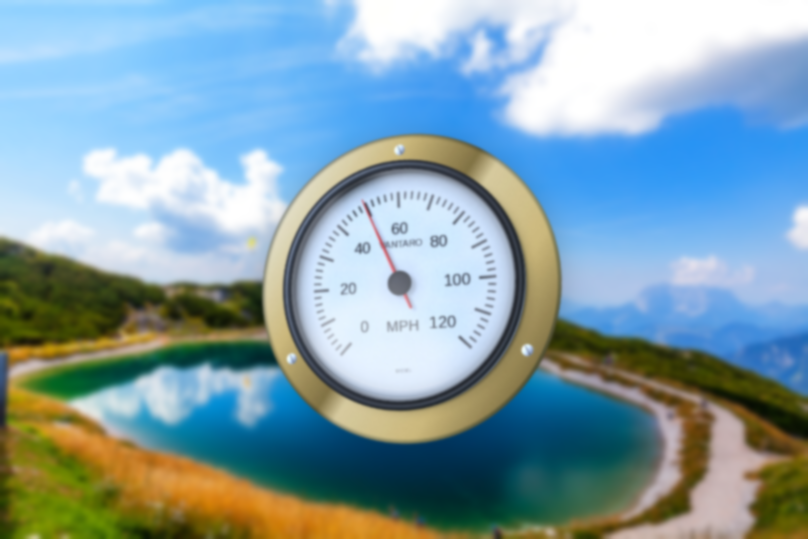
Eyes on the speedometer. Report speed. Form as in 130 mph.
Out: 50 mph
